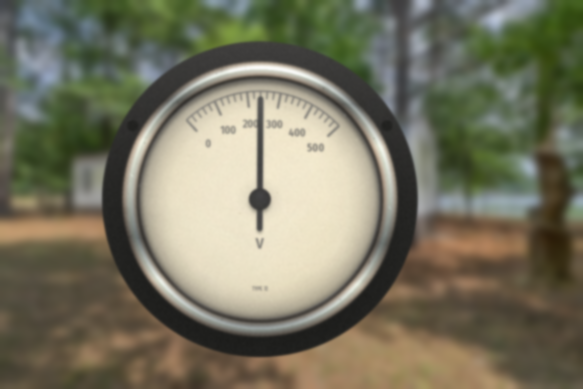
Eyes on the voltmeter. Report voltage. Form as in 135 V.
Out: 240 V
